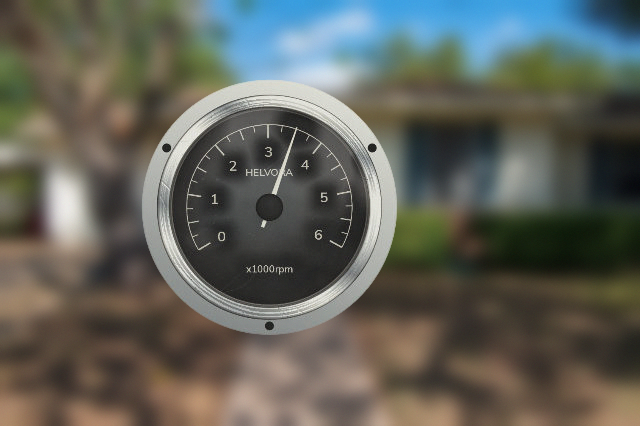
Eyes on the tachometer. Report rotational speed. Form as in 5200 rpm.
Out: 3500 rpm
